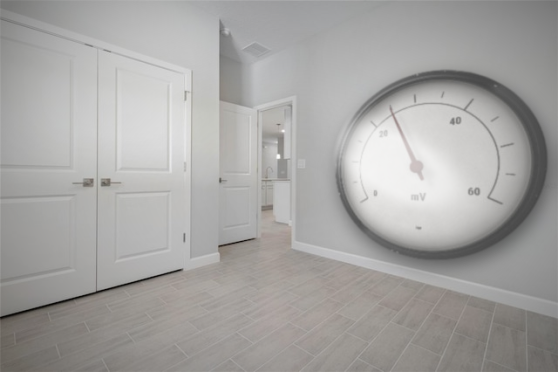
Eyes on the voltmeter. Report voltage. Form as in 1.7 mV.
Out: 25 mV
